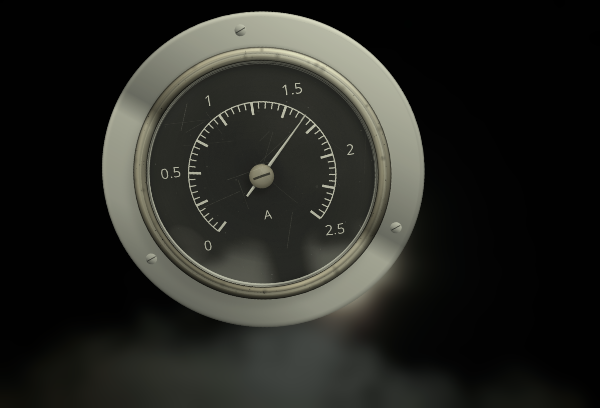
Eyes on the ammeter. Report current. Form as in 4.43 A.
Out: 1.65 A
